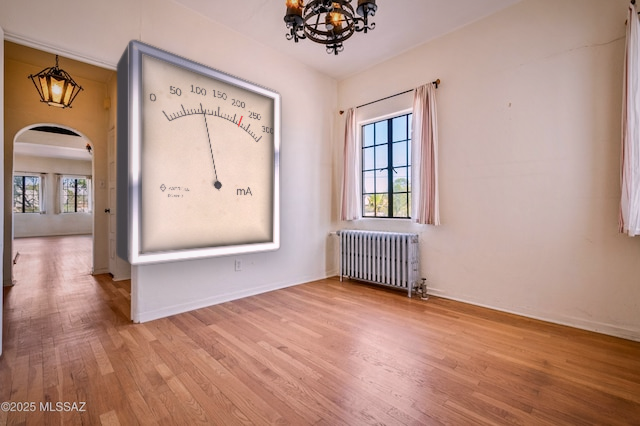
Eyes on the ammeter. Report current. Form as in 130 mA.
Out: 100 mA
